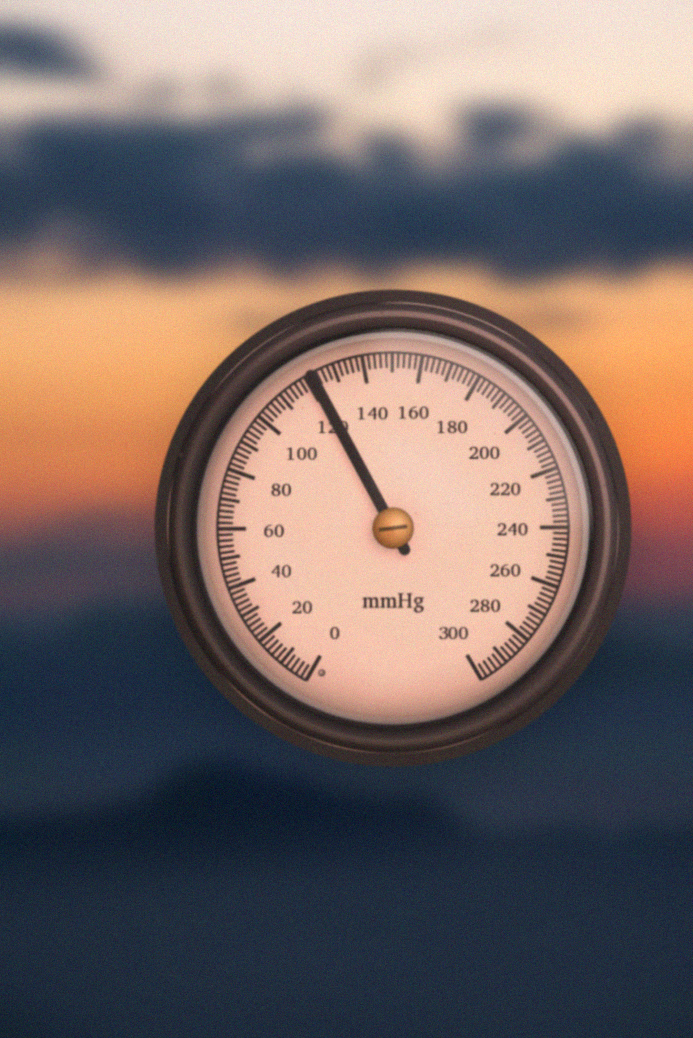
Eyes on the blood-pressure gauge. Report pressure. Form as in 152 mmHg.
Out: 122 mmHg
